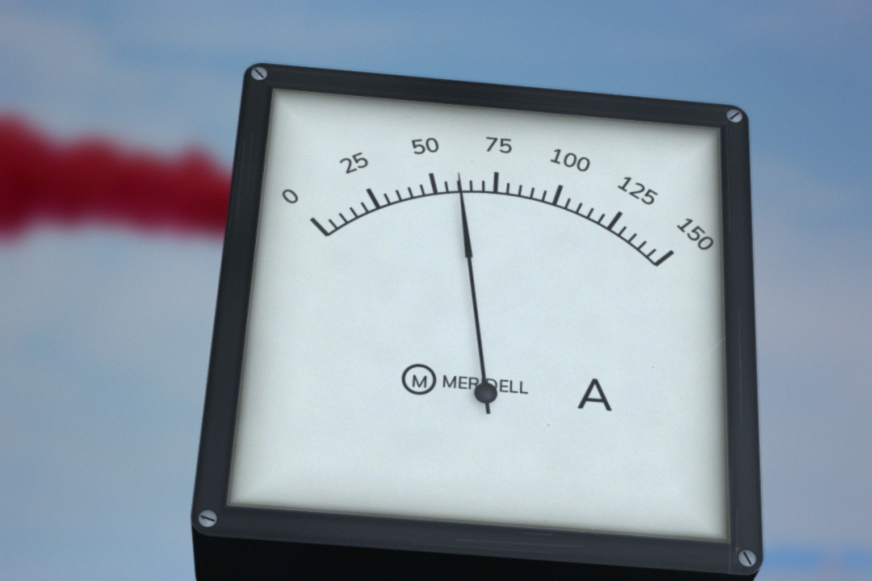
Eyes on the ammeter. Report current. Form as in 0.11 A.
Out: 60 A
